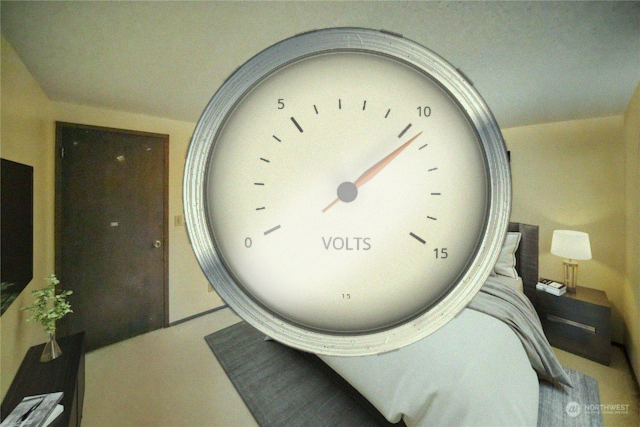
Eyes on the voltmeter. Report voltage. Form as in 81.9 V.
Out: 10.5 V
